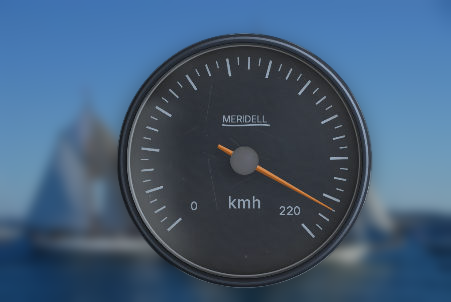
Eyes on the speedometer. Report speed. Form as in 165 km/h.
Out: 205 km/h
